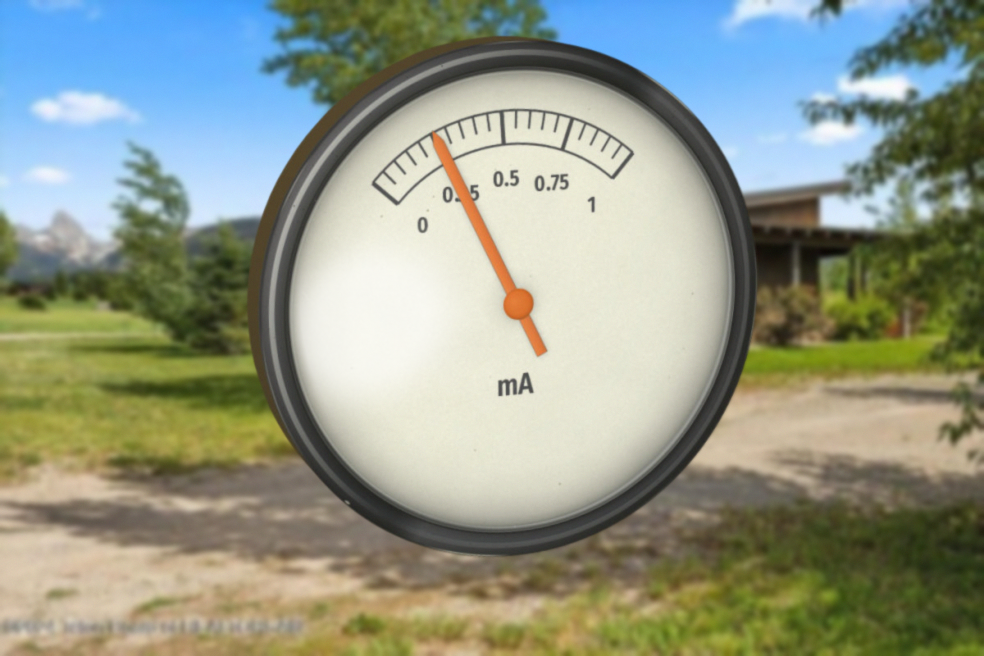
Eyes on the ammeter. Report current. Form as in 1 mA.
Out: 0.25 mA
